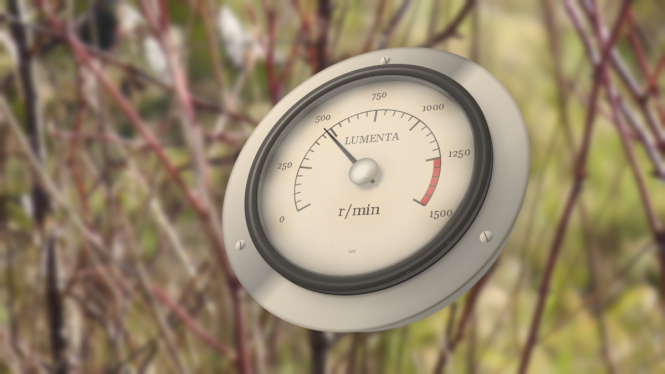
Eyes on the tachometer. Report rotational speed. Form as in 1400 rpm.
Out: 475 rpm
